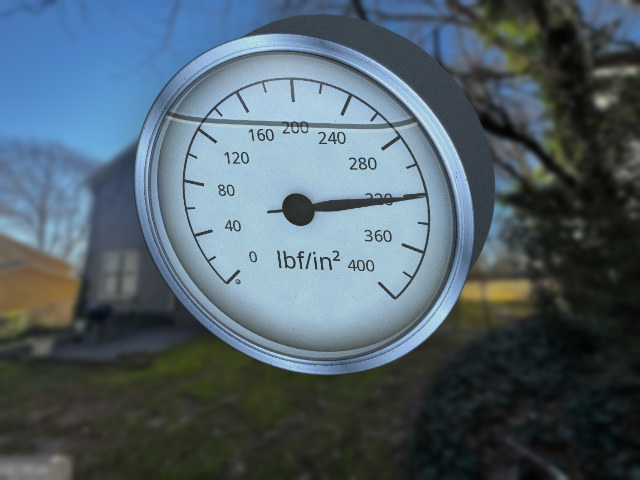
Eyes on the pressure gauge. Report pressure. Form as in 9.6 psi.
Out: 320 psi
